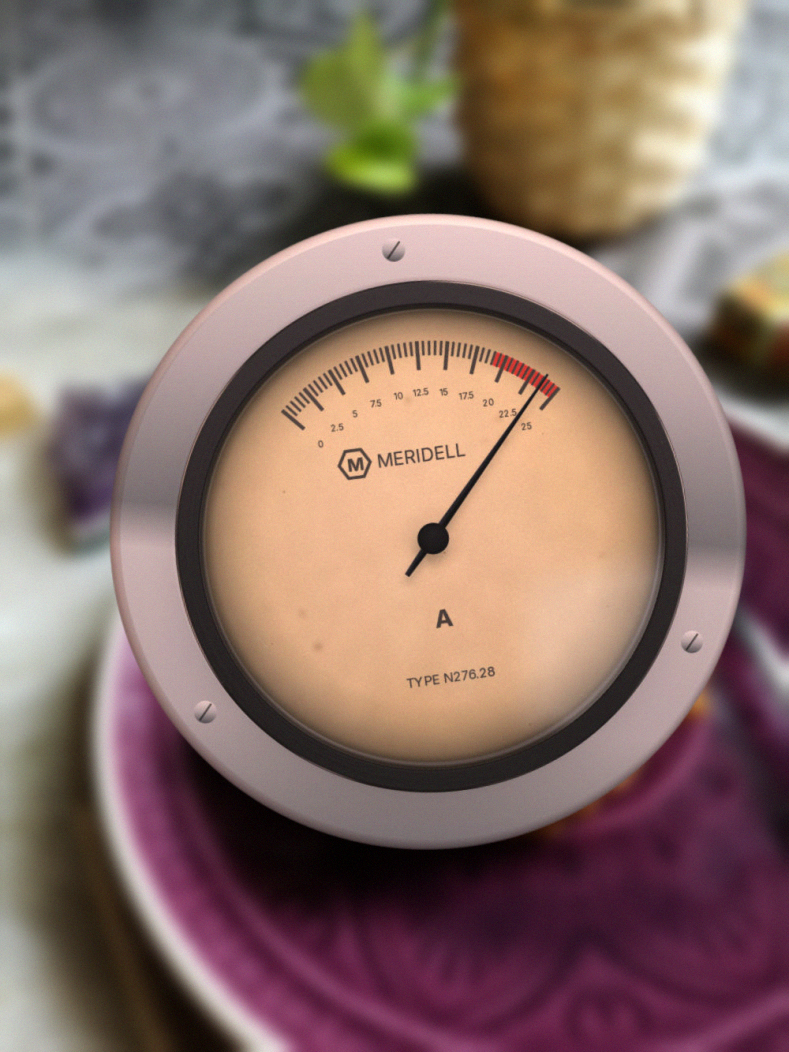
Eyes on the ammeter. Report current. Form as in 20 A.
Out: 23.5 A
